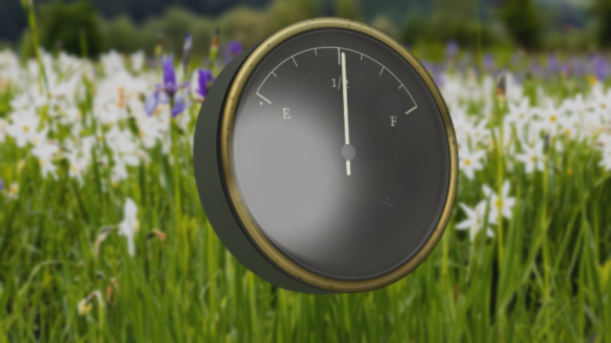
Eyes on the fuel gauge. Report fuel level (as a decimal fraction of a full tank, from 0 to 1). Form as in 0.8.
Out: 0.5
